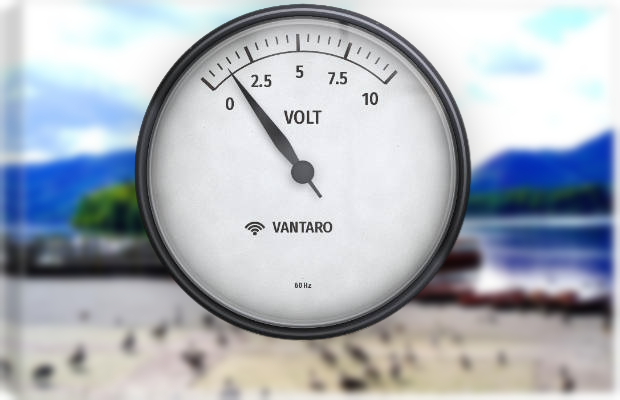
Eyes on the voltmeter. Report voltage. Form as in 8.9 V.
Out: 1.25 V
